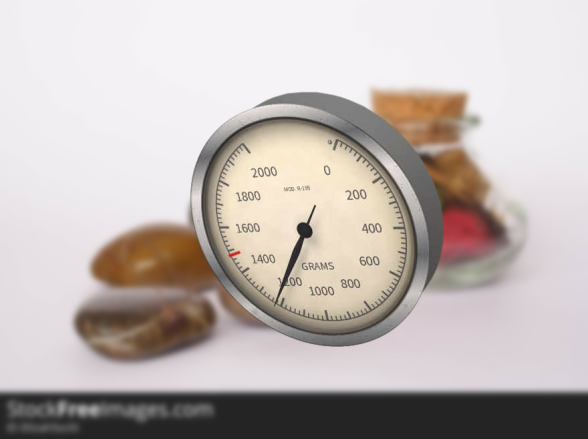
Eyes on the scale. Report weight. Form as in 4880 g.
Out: 1220 g
